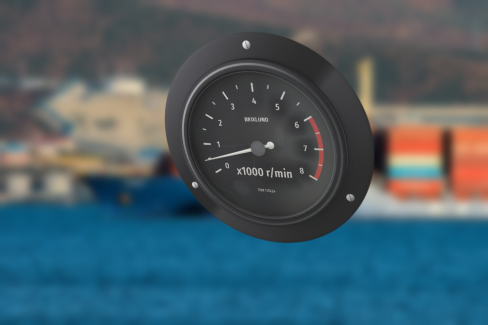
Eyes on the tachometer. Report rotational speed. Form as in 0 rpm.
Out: 500 rpm
